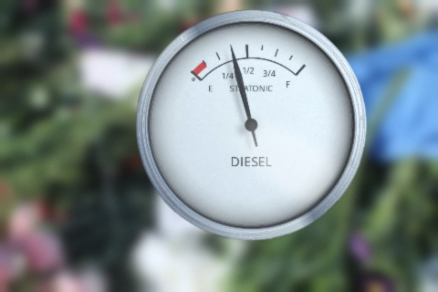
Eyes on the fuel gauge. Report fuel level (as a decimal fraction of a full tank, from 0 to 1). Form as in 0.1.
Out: 0.375
